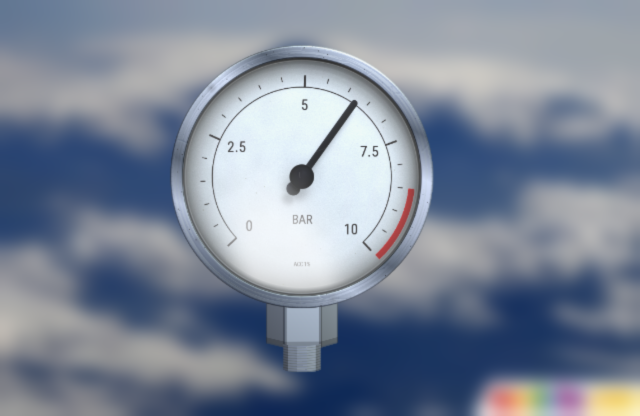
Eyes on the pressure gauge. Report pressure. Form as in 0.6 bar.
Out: 6.25 bar
